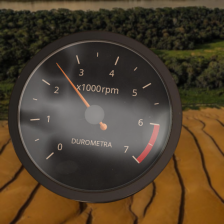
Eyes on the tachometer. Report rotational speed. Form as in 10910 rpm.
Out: 2500 rpm
